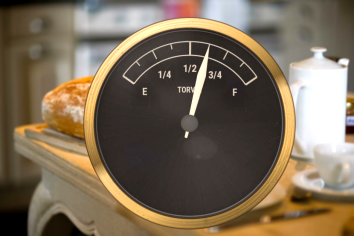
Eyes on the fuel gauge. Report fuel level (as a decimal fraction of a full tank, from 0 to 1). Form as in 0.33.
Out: 0.625
